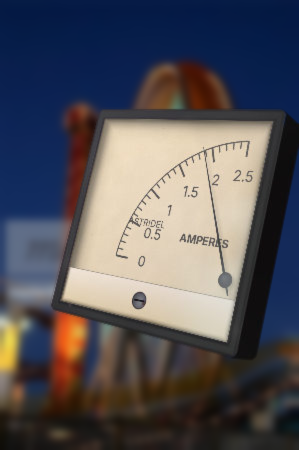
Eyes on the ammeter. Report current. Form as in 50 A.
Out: 1.9 A
